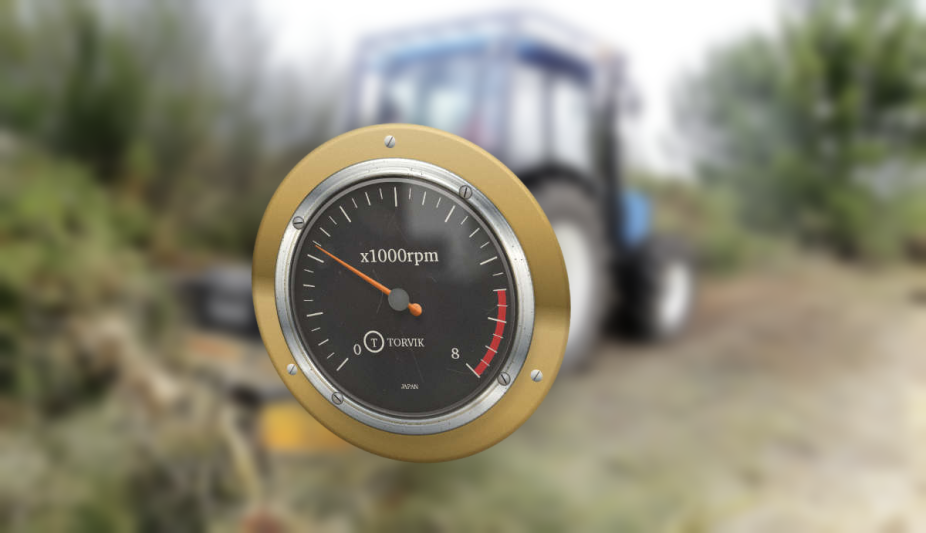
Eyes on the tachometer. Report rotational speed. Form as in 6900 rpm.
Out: 2250 rpm
